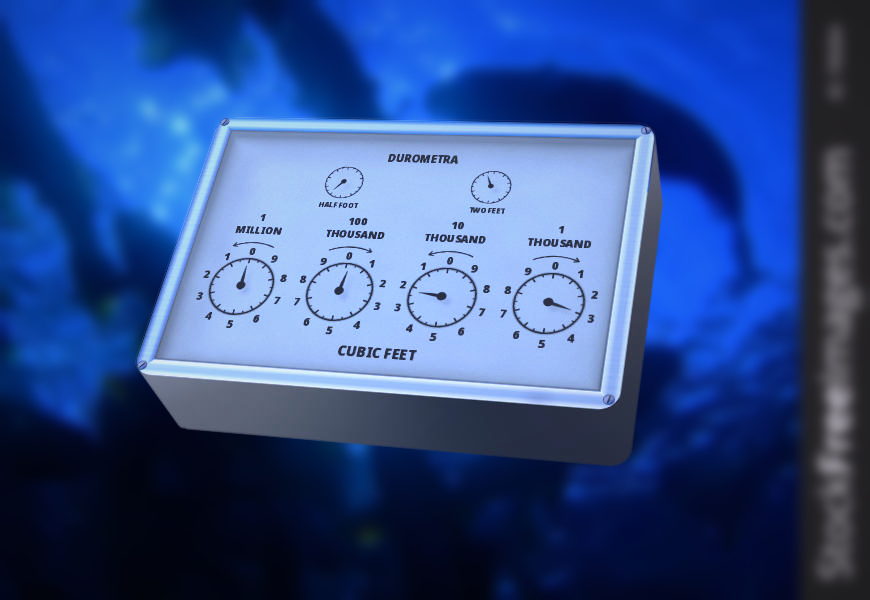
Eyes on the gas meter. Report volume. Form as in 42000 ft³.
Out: 2300 ft³
